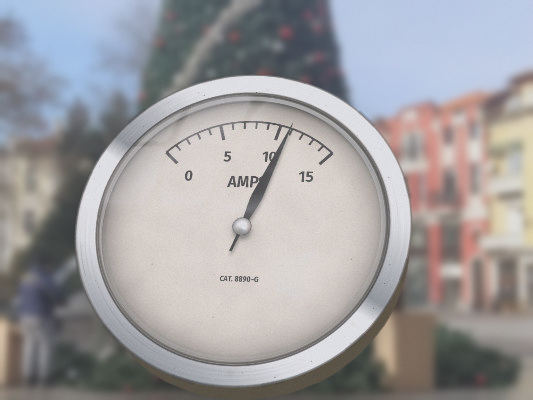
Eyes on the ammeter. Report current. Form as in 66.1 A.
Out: 11 A
